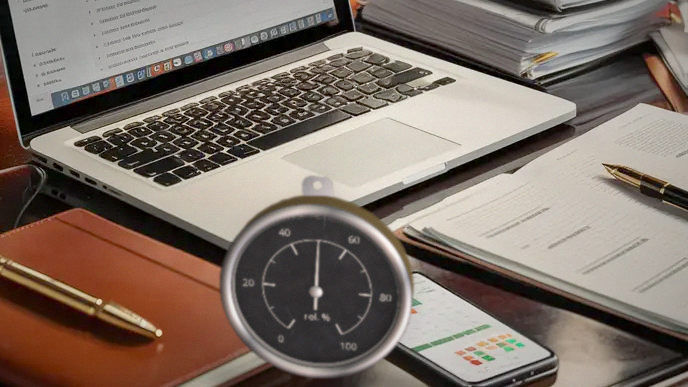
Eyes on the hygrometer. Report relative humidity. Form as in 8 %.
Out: 50 %
